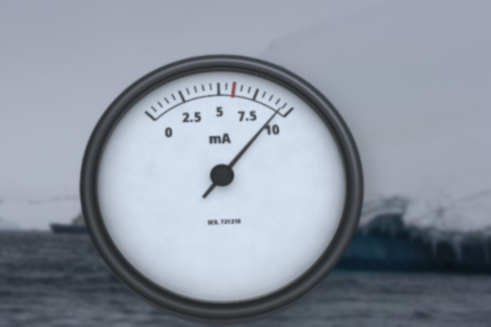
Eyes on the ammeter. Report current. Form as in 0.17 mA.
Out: 9.5 mA
